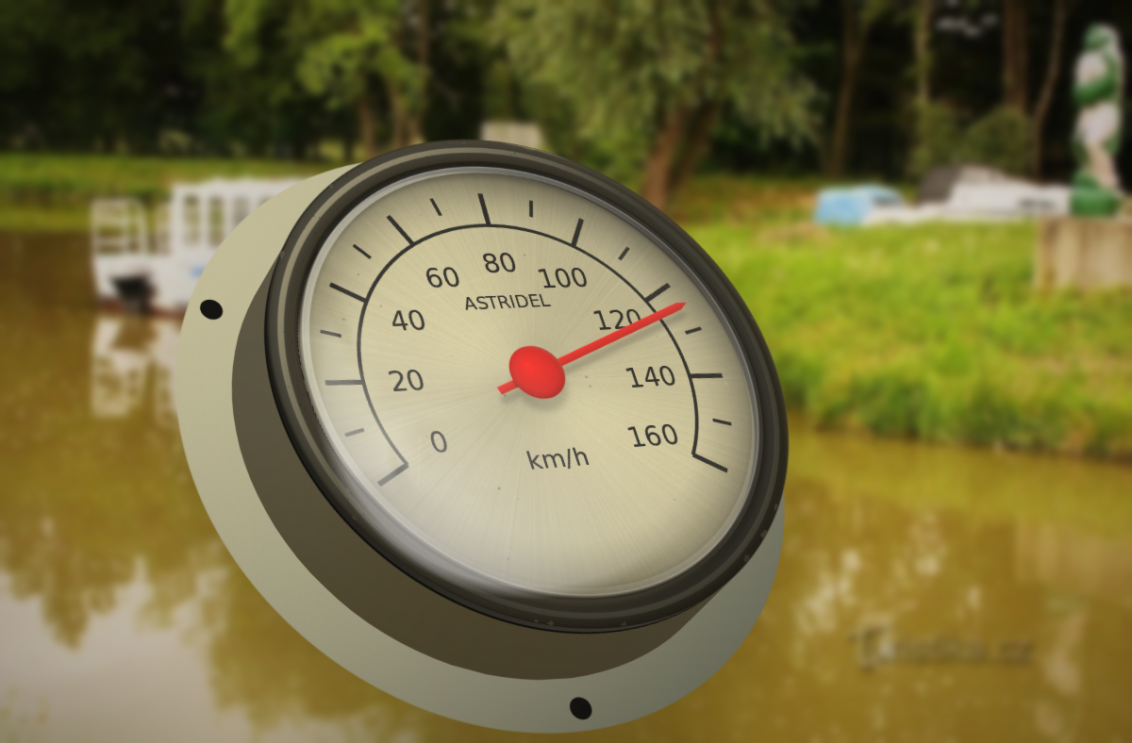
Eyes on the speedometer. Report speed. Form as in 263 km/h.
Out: 125 km/h
